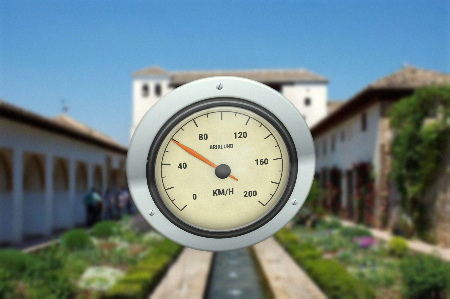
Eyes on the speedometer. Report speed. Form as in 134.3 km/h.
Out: 60 km/h
